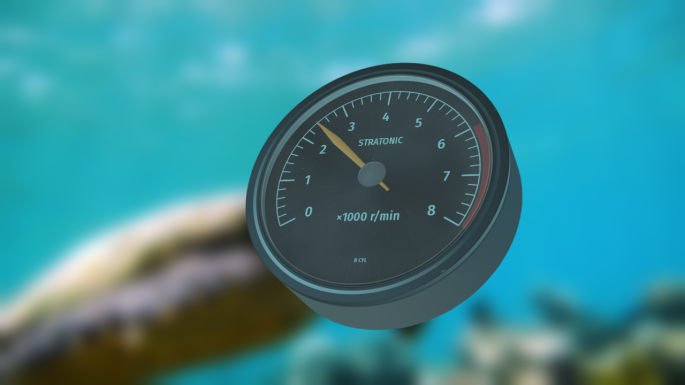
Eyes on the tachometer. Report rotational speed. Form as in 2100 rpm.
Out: 2400 rpm
